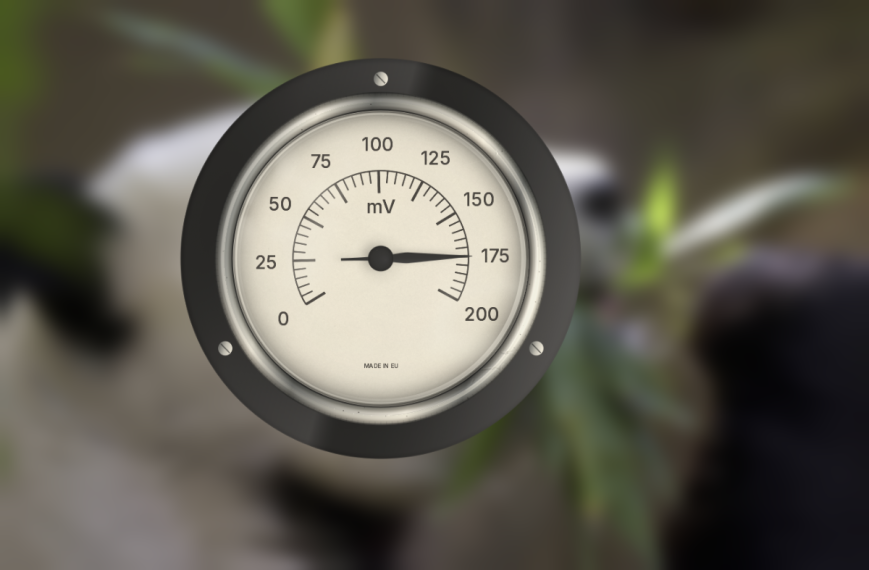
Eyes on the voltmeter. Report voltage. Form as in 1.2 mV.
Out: 175 mV
